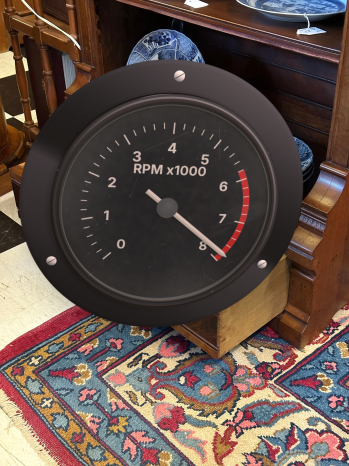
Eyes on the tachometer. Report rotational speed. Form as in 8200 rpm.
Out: 7800 rpm
